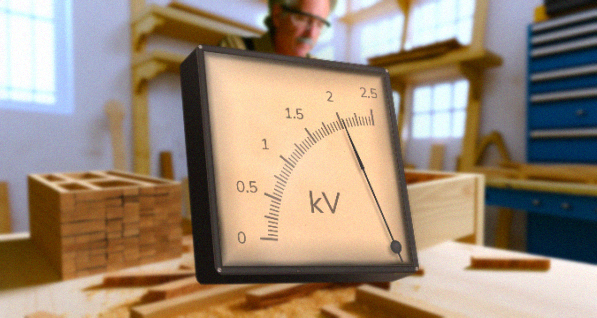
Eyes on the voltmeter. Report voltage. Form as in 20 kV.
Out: 2 kV
